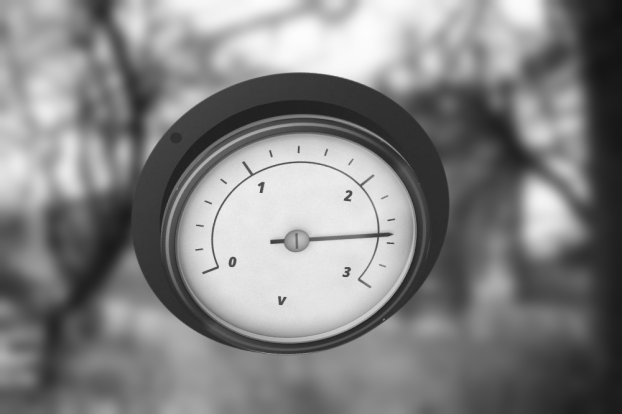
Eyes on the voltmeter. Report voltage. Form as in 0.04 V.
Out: 2.5 V
